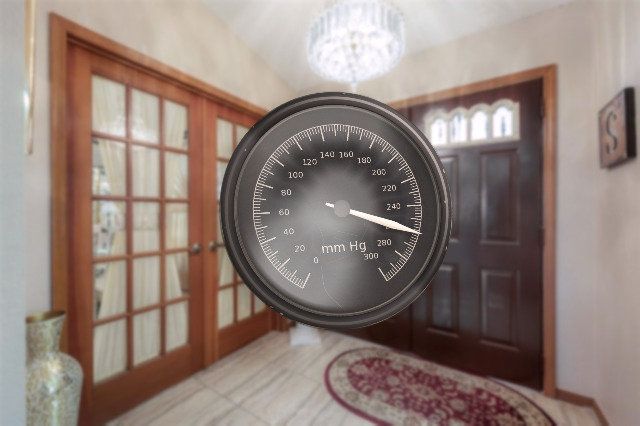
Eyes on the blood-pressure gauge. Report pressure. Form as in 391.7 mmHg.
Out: 260 mmHg
